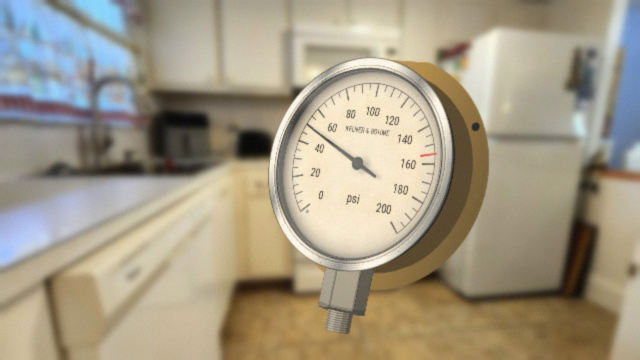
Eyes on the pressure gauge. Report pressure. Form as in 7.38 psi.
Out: 50 psi
